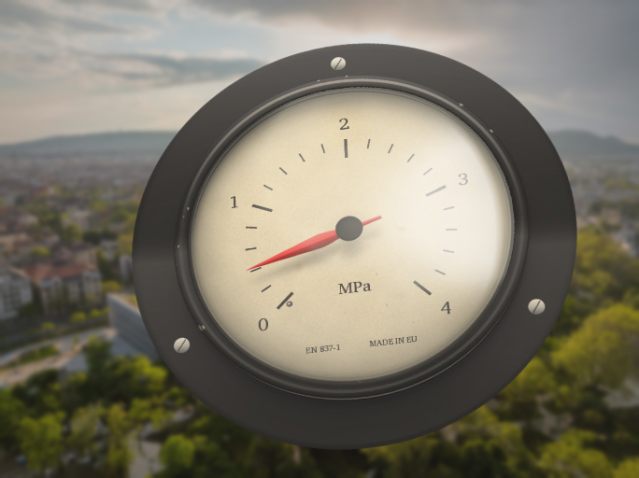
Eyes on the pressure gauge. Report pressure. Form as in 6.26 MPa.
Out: 0.4 MPa
